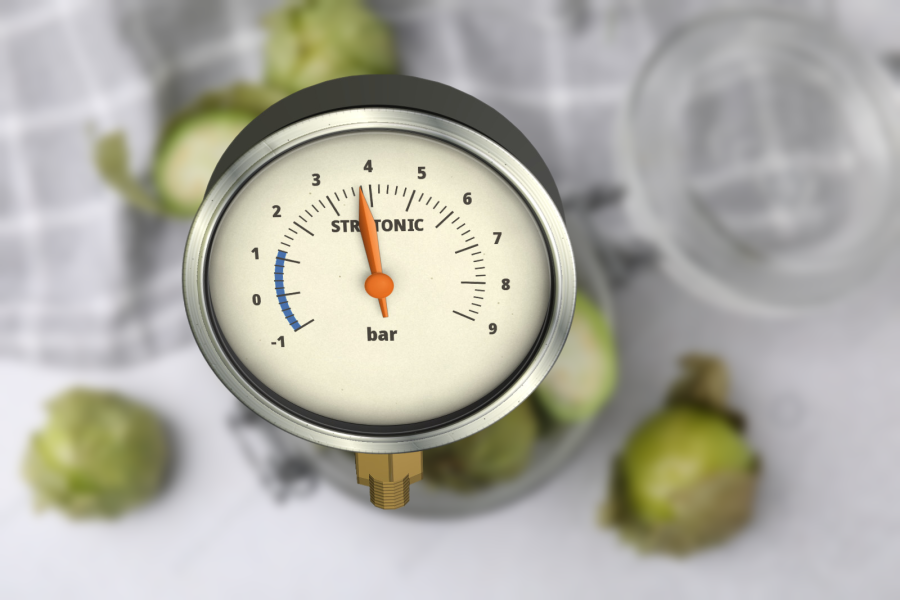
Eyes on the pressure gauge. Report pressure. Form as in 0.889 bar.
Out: 3.8 bar
